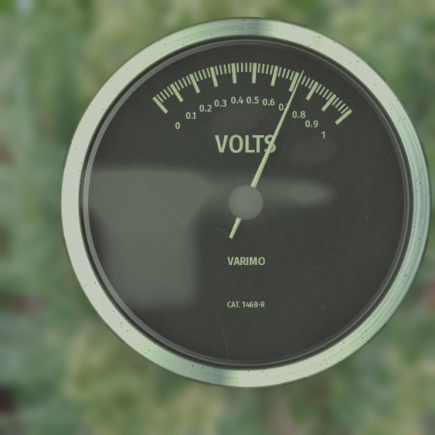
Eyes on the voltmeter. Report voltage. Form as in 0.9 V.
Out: 0.72 V
